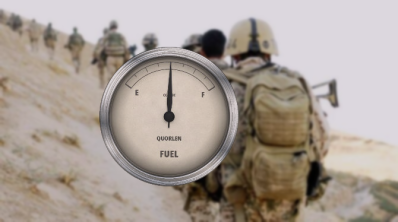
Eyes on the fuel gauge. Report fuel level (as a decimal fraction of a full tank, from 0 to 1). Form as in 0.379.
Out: 0.5
